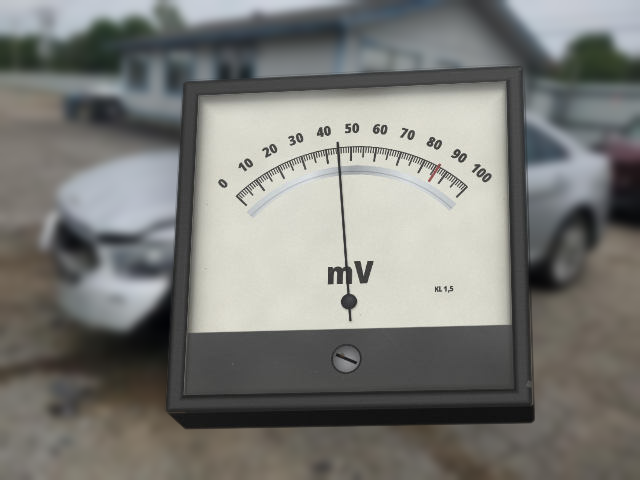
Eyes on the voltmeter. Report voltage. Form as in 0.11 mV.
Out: 45 mV
